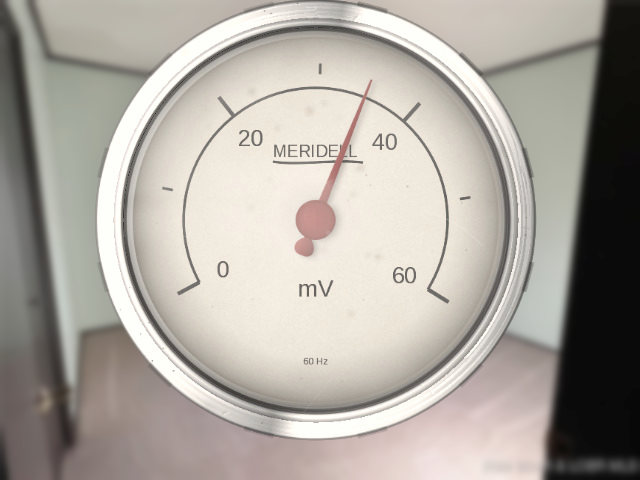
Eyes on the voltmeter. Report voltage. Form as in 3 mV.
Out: 35 mV
